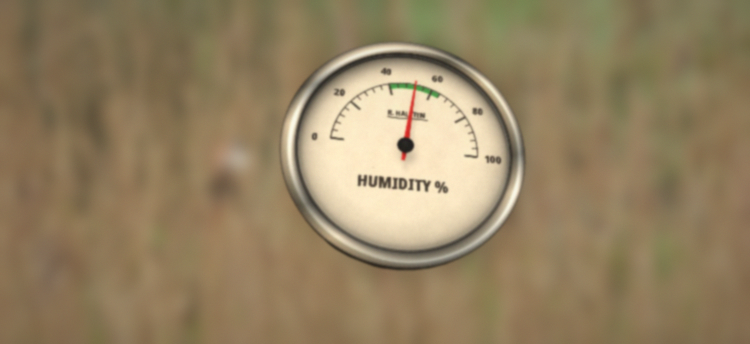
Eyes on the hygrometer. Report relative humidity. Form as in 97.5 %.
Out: 52 %
